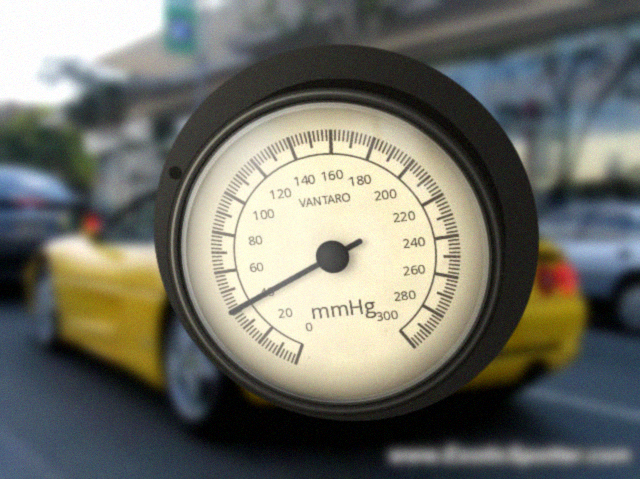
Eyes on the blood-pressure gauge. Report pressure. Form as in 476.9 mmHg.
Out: 40 mmHg
